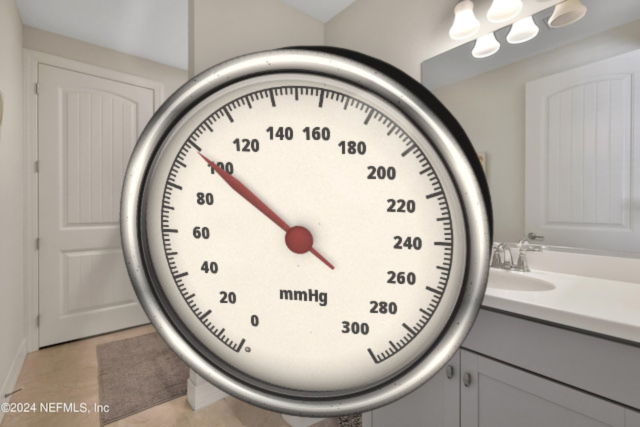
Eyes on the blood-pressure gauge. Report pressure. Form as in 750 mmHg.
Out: 100 mmHg
